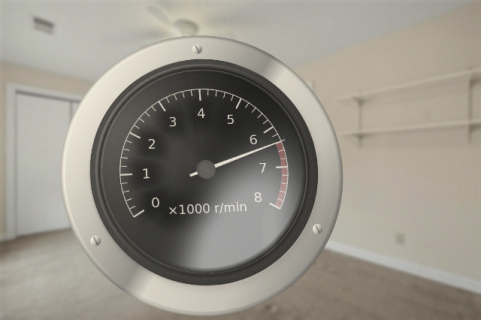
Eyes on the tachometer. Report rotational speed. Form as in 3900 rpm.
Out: 6400 rpm
